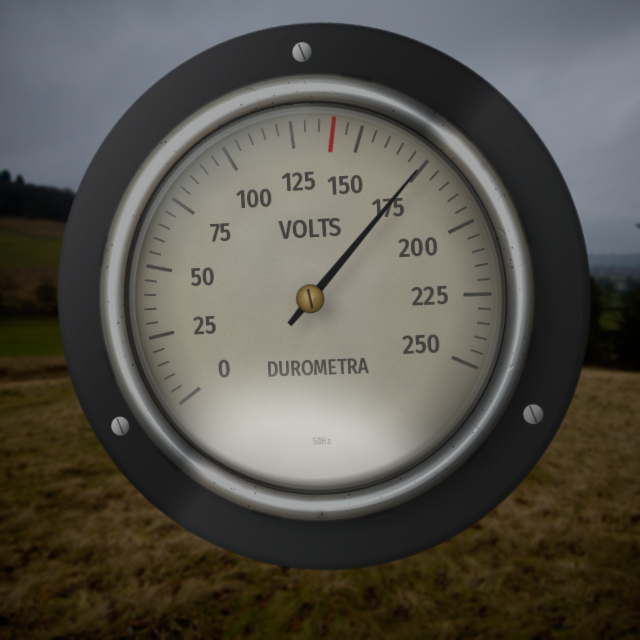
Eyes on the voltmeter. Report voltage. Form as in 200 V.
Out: 175 V
